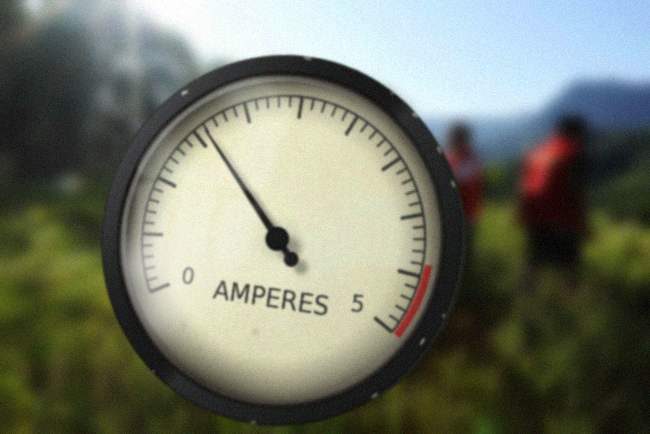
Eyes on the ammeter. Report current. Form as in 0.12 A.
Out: 1.6 A
